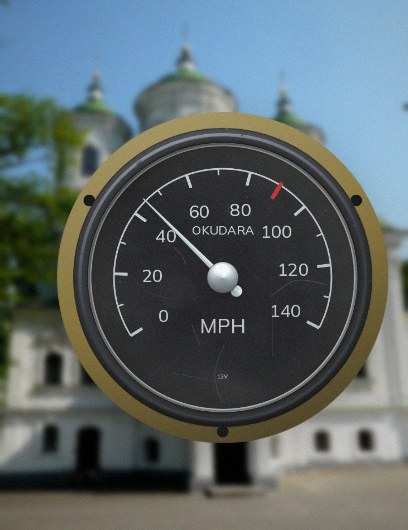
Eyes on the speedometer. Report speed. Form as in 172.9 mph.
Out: 45 mph
